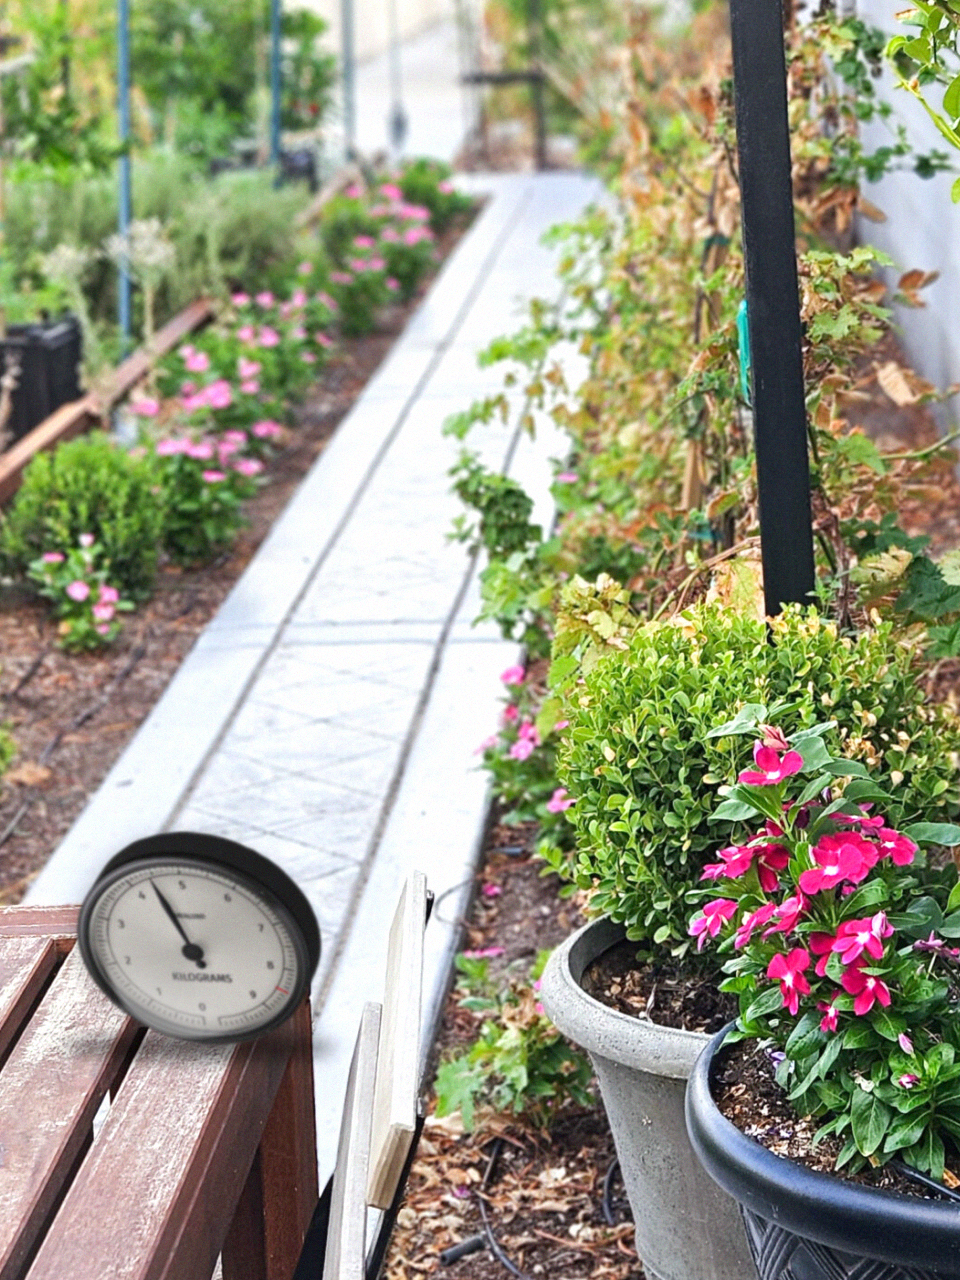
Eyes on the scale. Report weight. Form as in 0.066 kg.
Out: 4.5 kg
